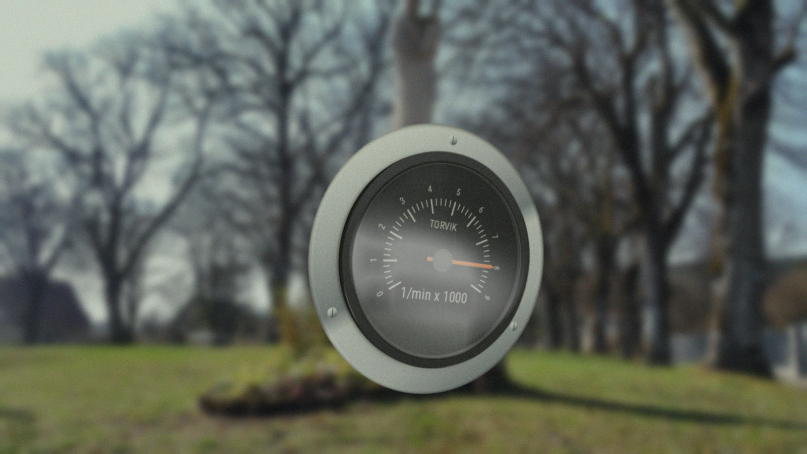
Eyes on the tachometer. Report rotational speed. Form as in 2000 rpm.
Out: 8000 rpm
